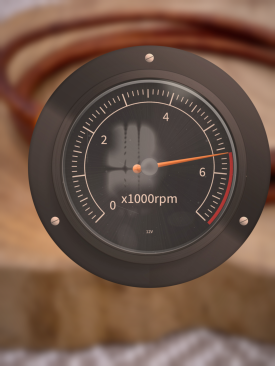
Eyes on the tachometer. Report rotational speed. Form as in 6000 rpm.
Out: 5600 rpm
